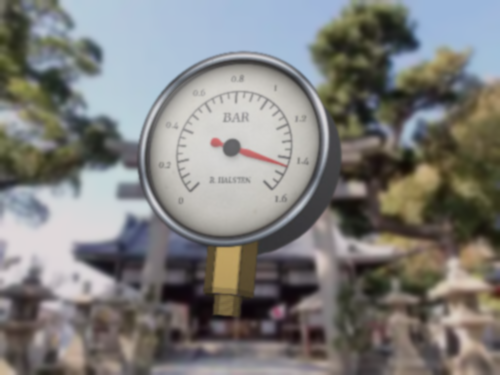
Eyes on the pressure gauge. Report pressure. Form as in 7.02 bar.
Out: 1.45 bar
